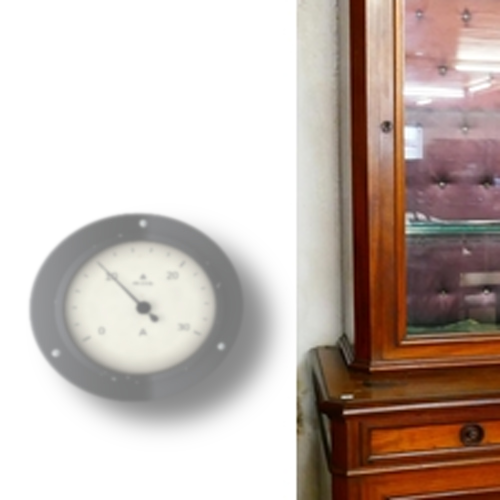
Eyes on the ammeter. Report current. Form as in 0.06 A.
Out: 10 A
